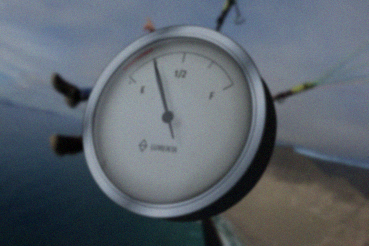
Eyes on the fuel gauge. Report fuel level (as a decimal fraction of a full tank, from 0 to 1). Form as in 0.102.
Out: 0.25
